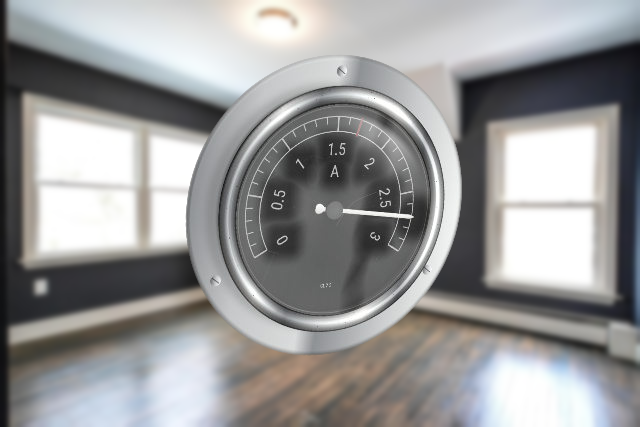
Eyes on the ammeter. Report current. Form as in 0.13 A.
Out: 2.7 A
